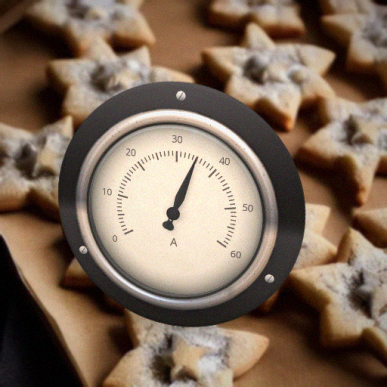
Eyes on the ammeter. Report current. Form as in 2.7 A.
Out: 35 A
